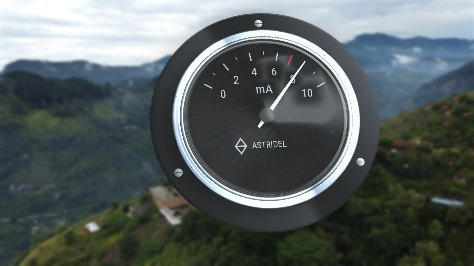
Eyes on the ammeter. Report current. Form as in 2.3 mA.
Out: 8 mA
